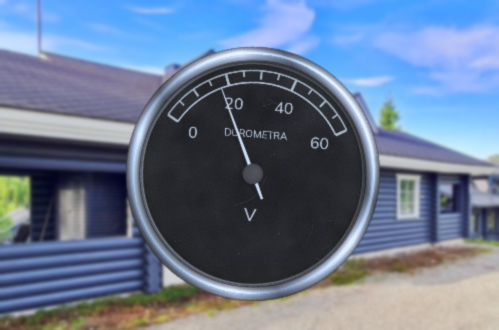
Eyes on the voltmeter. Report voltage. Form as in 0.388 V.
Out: 17.5 V
